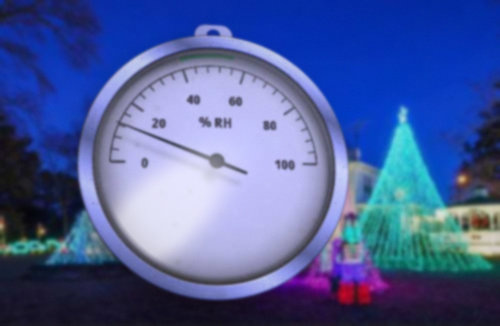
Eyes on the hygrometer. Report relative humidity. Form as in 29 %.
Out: 12 %
